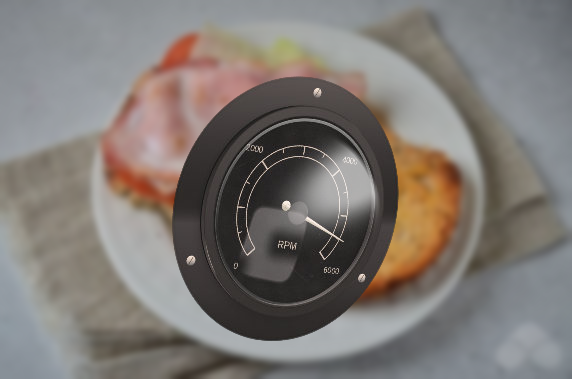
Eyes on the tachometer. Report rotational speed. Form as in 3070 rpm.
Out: 5500 rpm
